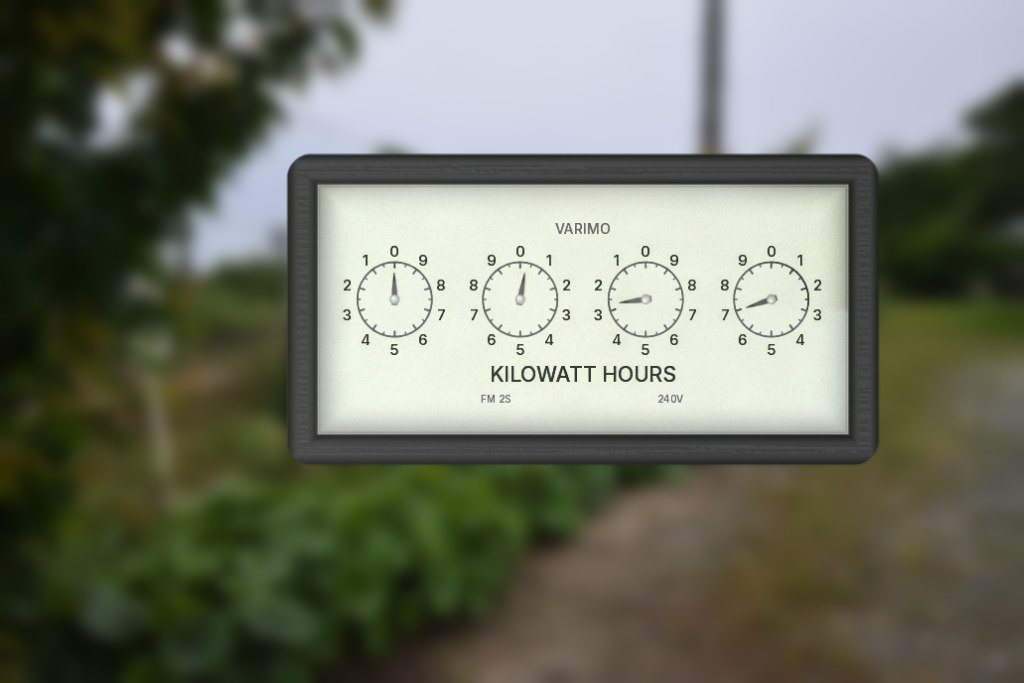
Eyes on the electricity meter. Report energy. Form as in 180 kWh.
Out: 27 kWh
